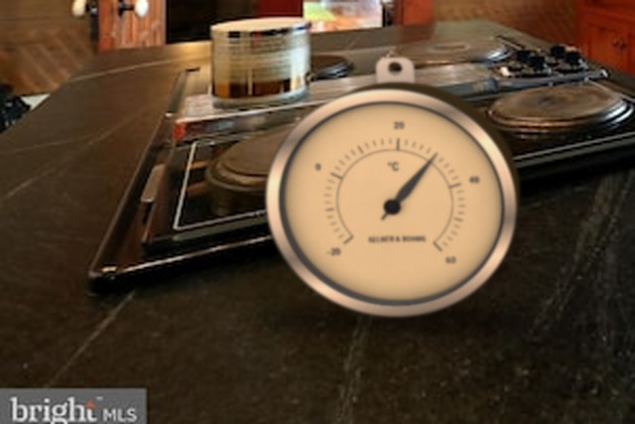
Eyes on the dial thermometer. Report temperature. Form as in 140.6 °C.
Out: 30 °C
